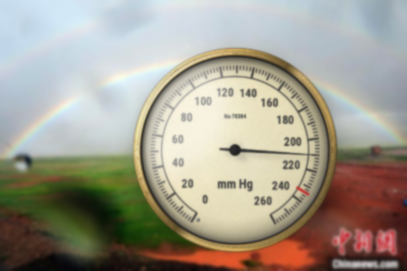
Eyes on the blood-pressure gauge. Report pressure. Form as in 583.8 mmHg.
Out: 210 mmHg
